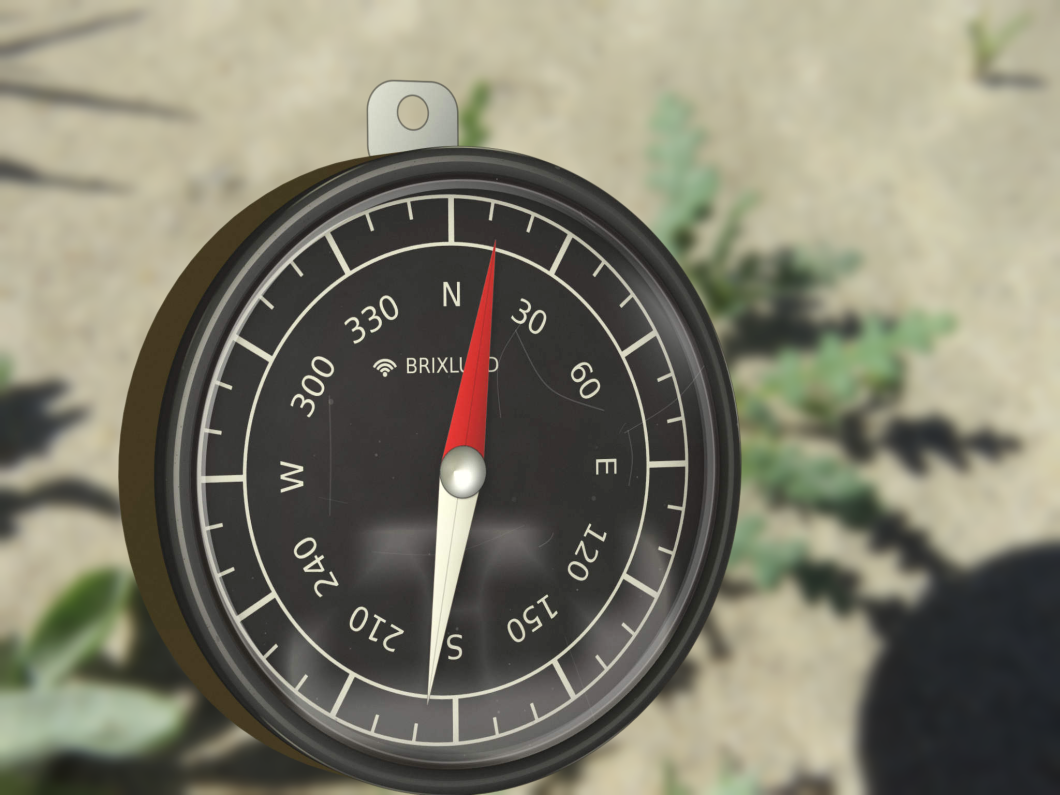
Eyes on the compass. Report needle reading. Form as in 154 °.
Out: 10 °
